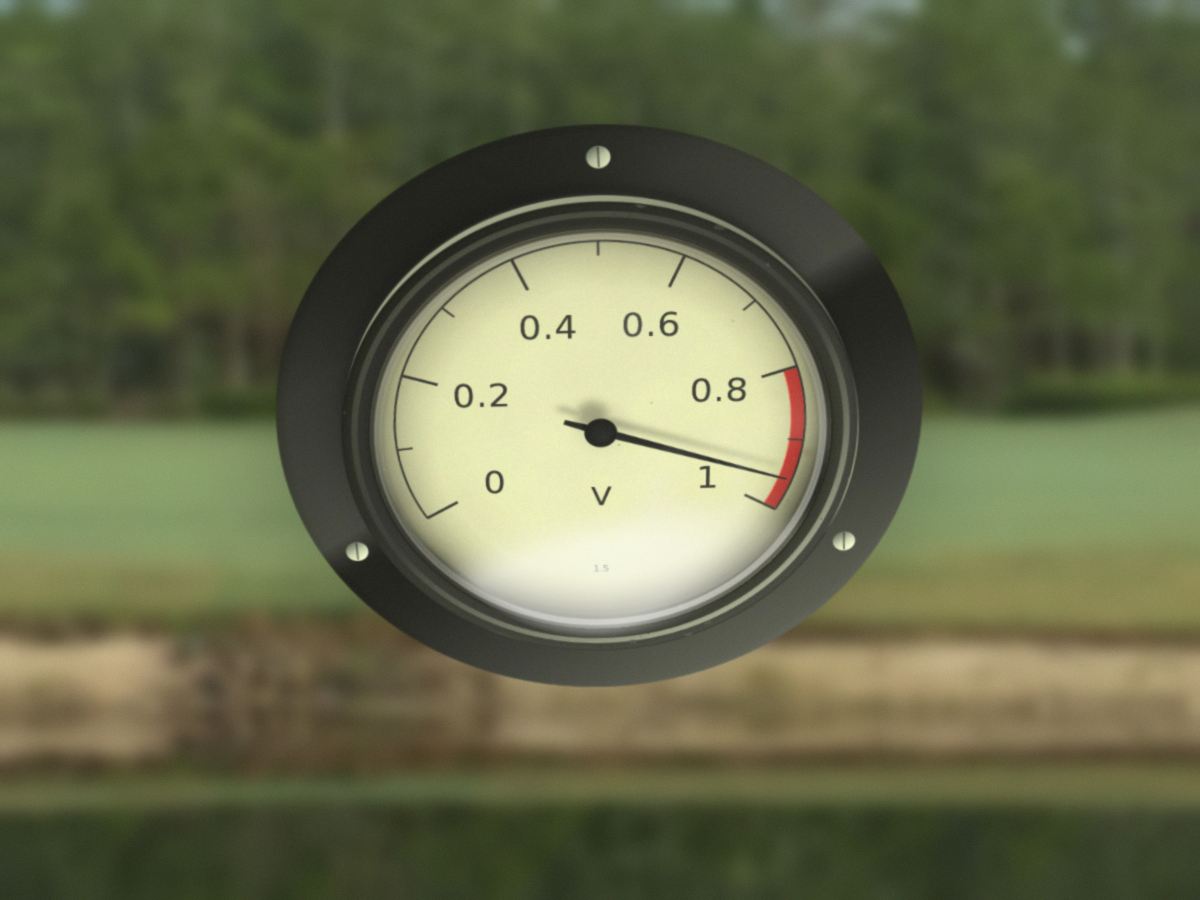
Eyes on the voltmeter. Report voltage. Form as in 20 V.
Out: 0.95 V
